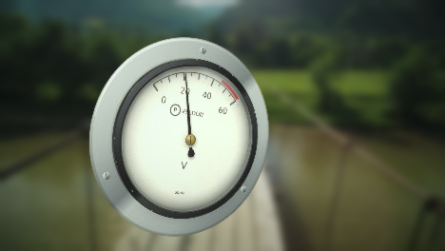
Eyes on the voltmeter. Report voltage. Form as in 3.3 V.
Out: 20 V
